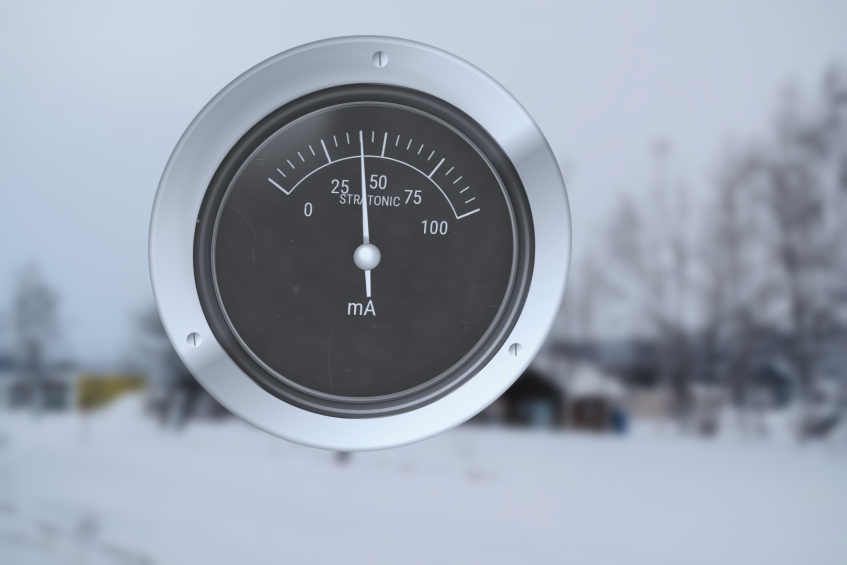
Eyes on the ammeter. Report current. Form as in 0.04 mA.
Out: 40 mA
